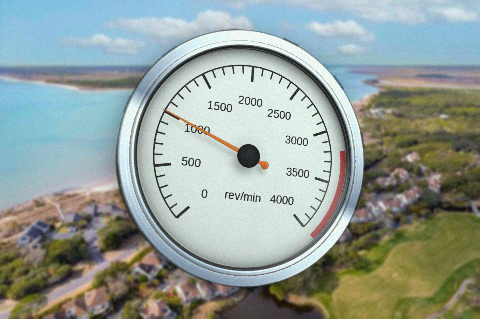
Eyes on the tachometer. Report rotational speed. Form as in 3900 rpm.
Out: 1000 rpm
